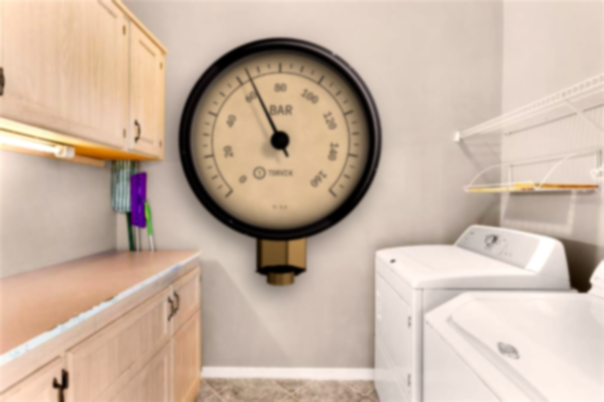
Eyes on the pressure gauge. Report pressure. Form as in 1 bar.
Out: 65 bar
